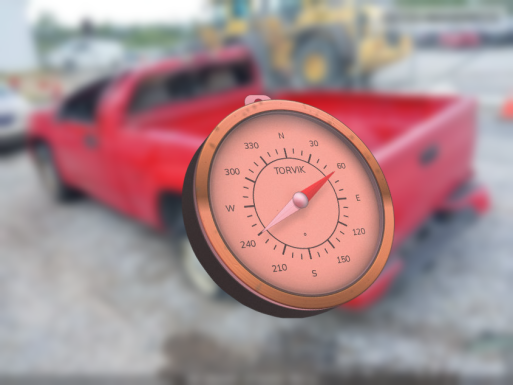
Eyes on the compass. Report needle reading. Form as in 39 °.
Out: 60 °
